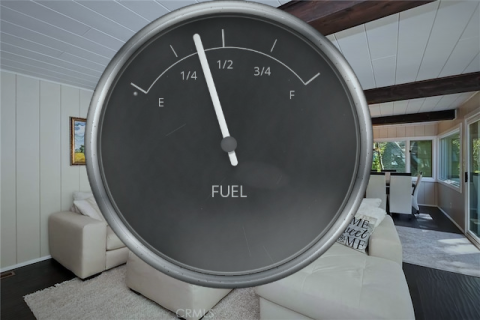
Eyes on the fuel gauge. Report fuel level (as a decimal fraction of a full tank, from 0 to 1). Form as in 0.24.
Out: 0.375
